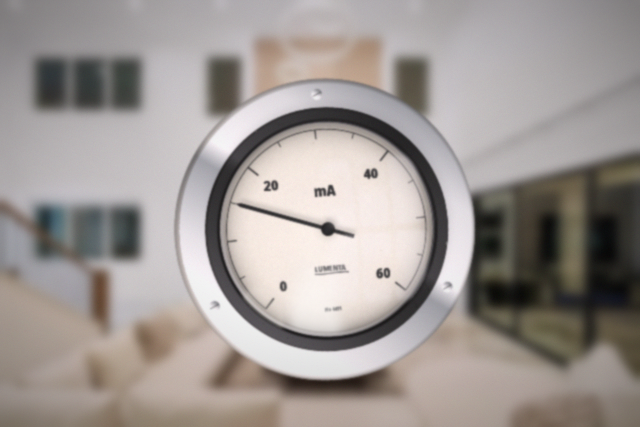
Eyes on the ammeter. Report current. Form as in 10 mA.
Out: 15 mA
